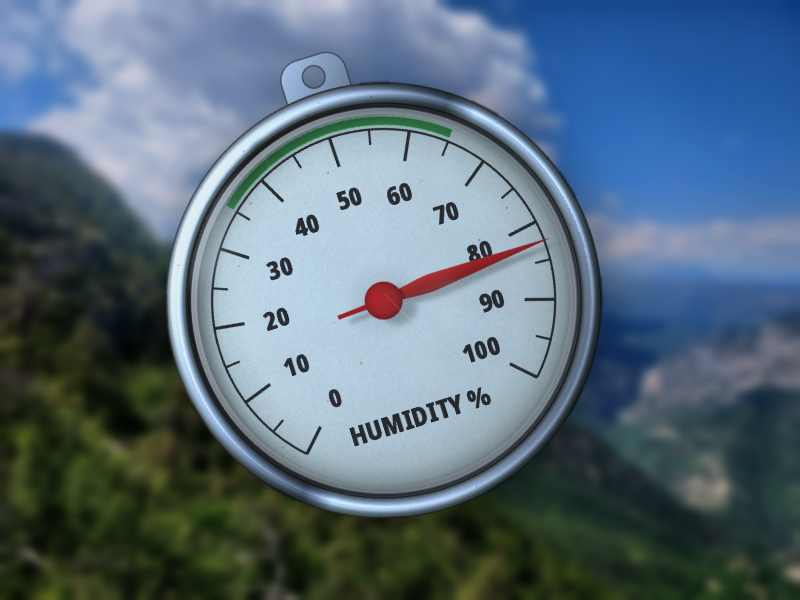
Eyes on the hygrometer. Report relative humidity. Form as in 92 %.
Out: 82.5 %
